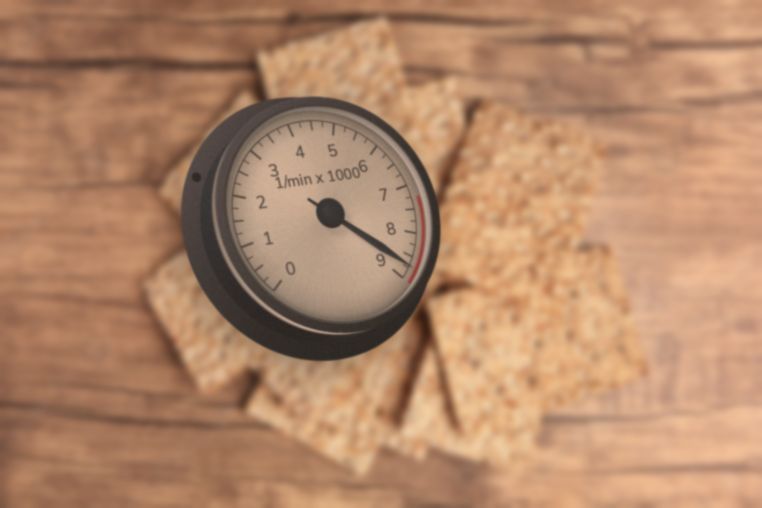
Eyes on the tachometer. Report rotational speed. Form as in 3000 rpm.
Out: 8750 rpm
